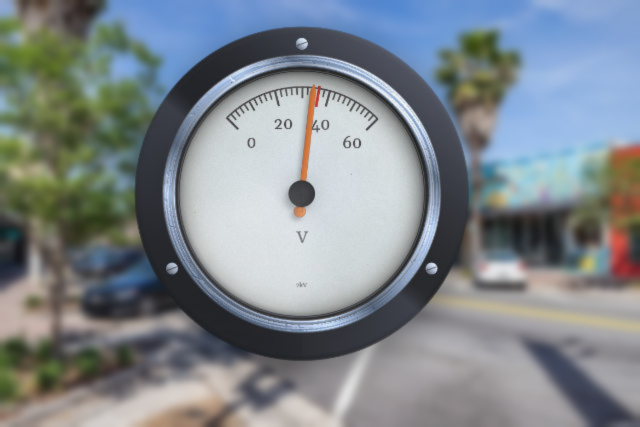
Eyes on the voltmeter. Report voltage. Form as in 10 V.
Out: 34 V
